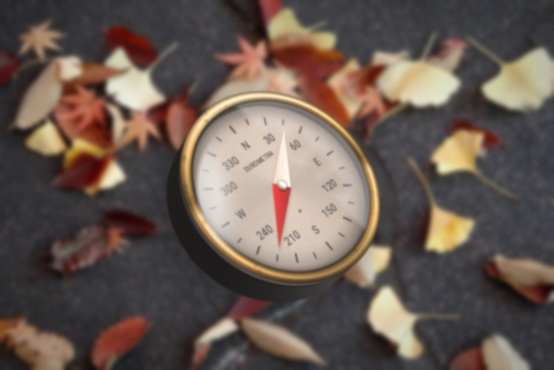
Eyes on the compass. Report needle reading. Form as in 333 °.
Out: 225 °
